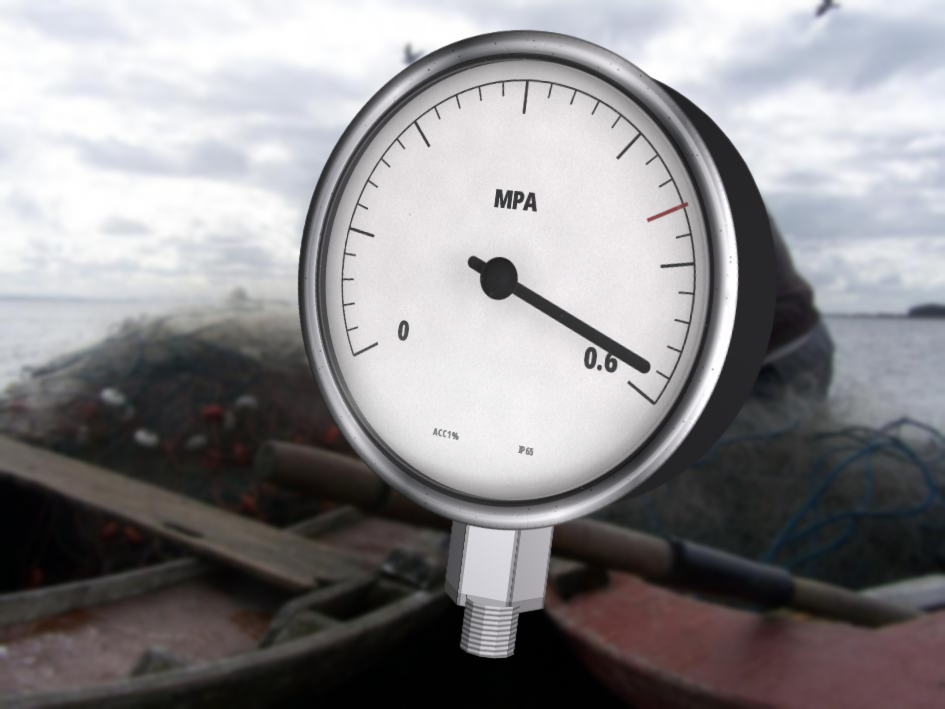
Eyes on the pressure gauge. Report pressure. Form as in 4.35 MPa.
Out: 0.58 MPa
